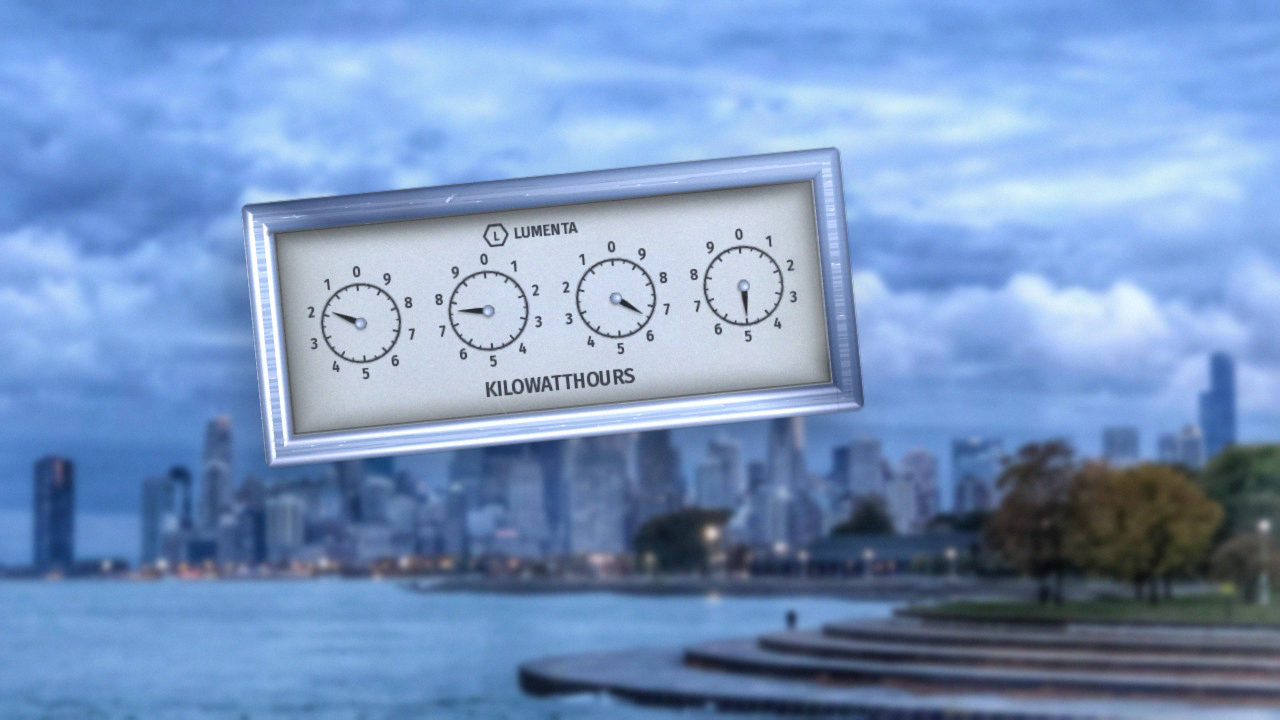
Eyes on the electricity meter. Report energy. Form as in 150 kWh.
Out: 1765 kWh
